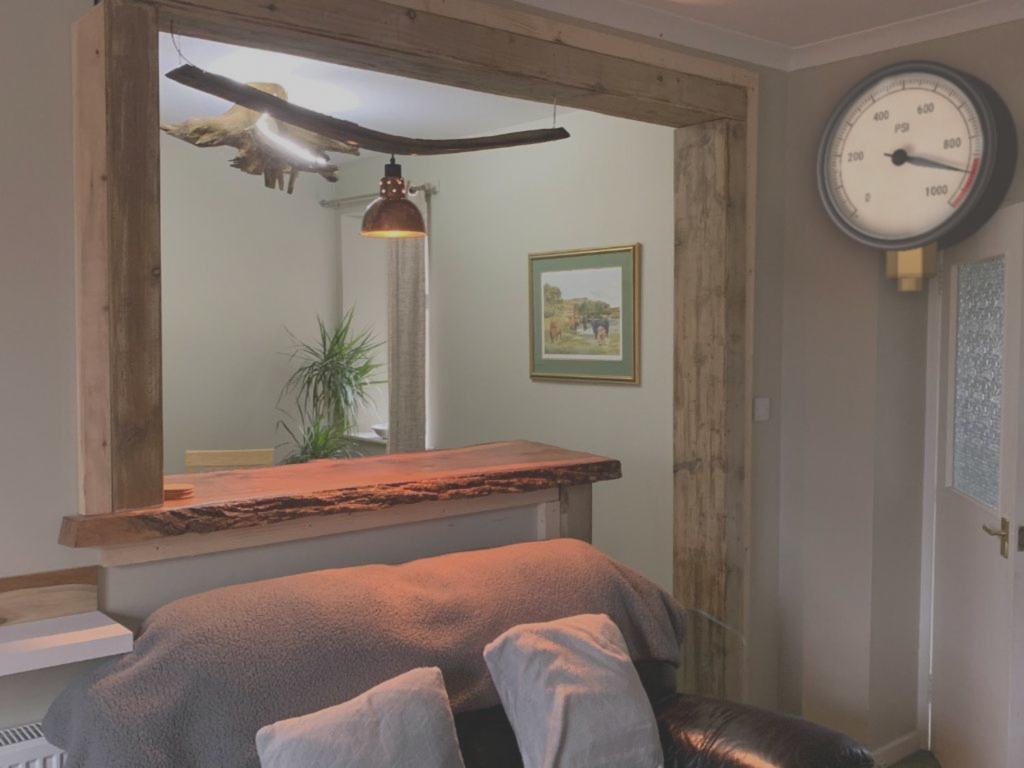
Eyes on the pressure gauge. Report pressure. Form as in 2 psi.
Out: 900 psi
